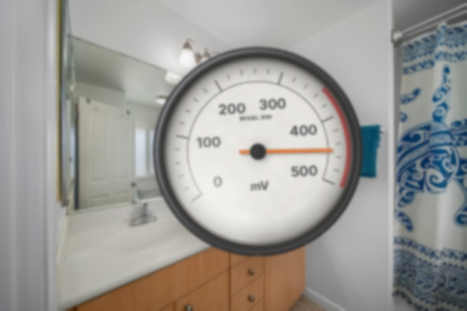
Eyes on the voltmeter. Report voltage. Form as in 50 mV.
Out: 450 mV
